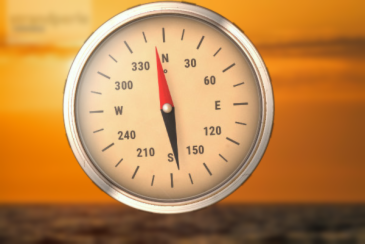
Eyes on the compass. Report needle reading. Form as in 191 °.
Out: 352.5 °
